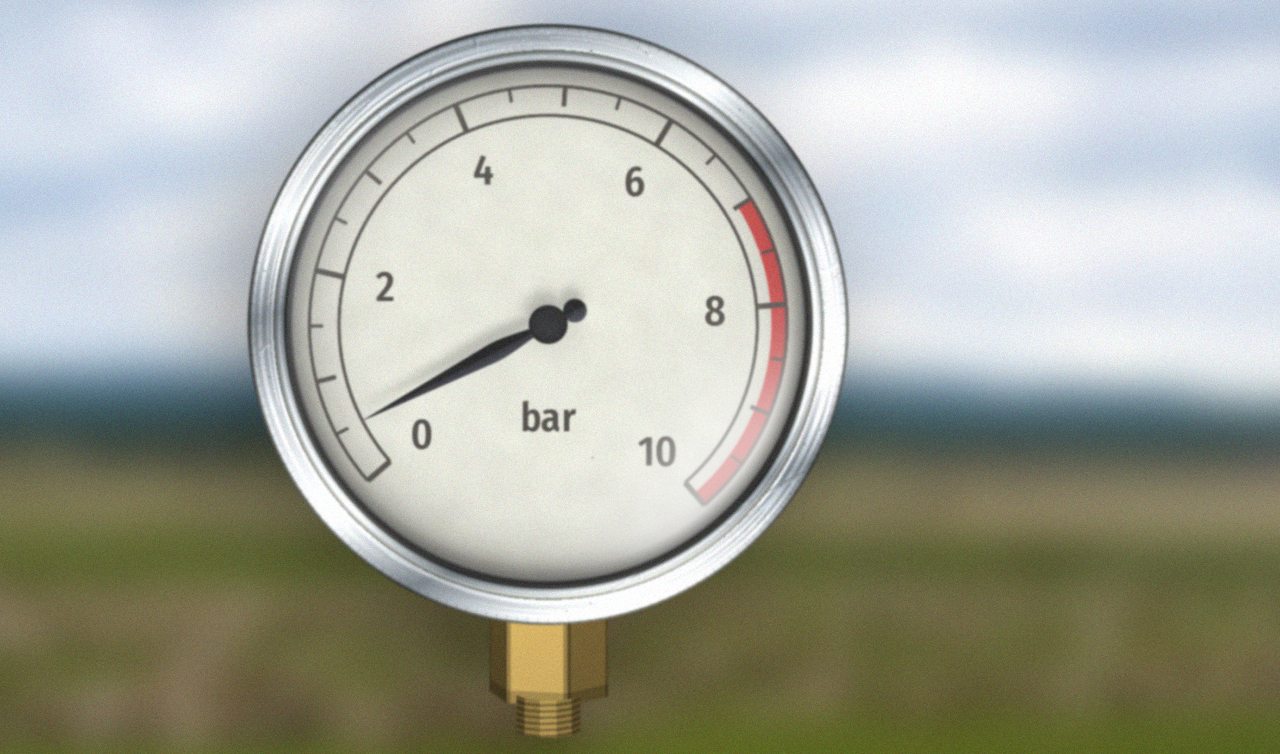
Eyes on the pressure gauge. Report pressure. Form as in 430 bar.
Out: 0.5 bar
